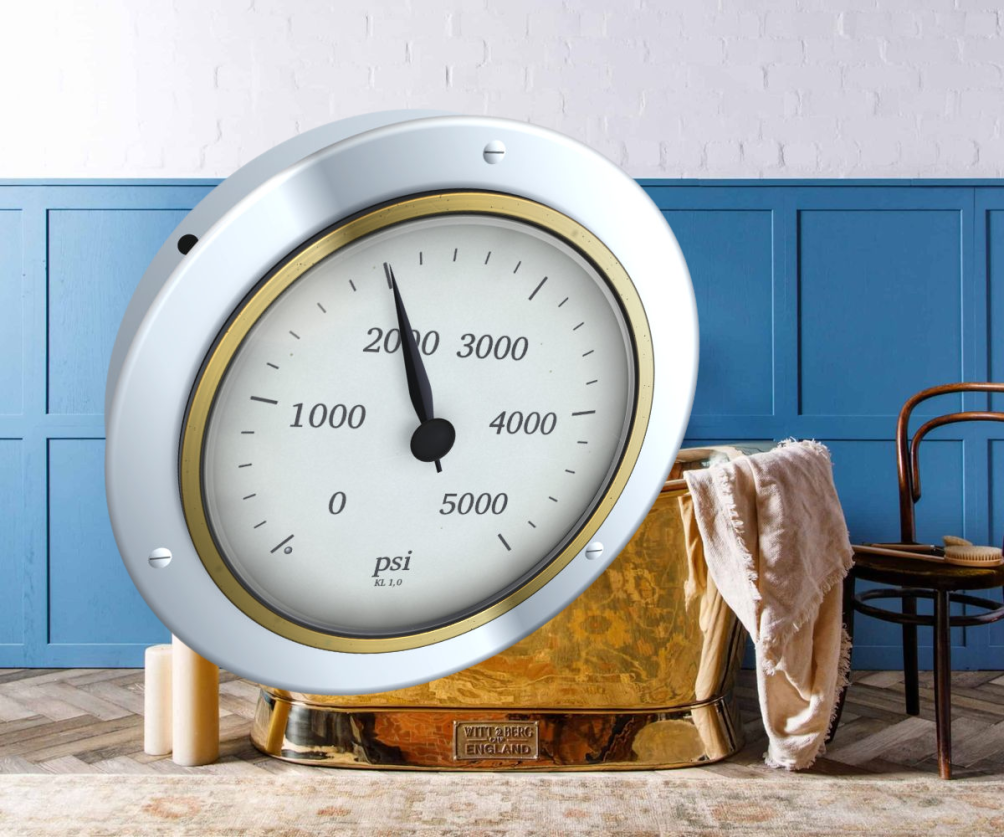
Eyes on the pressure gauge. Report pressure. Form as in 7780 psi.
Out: 2000 psi
